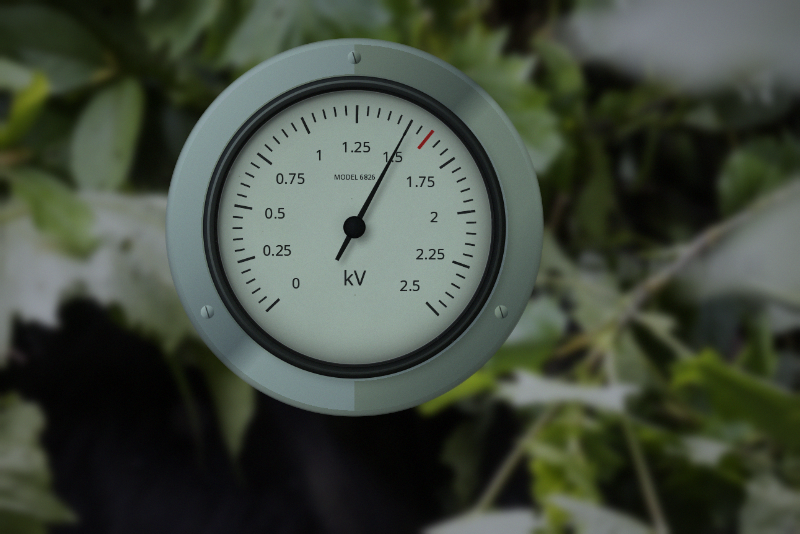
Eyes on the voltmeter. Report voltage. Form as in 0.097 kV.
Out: 1.5 kV
